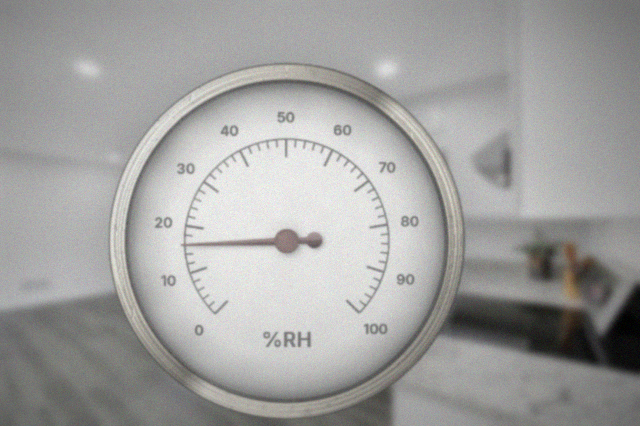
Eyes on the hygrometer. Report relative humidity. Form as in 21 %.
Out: 16 %
